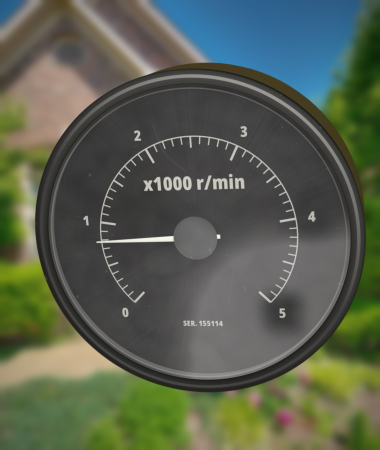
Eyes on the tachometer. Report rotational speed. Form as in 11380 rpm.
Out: 800 rpm
